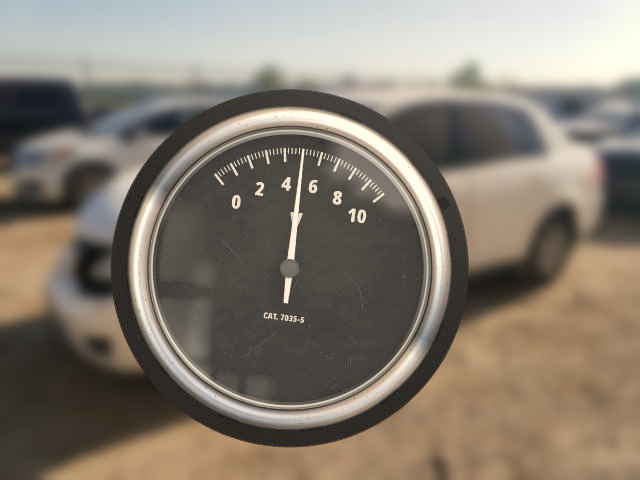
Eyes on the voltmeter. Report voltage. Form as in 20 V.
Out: 5 V
